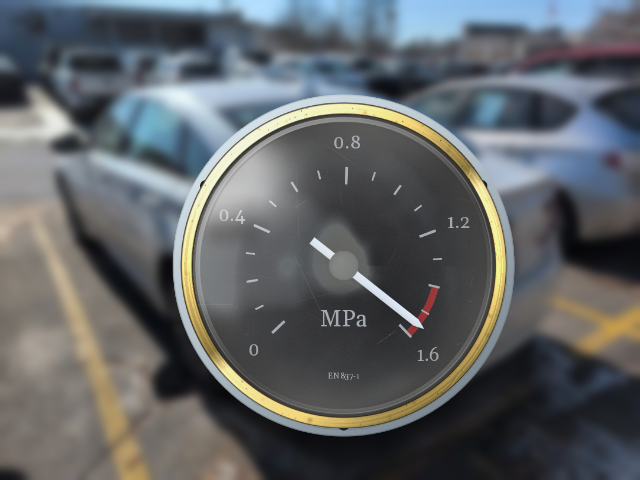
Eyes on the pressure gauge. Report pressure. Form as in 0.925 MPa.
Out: 1.55 MPa
